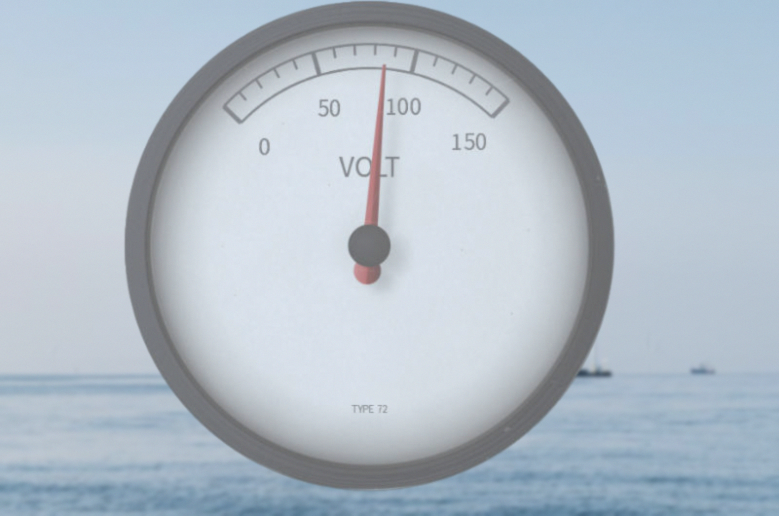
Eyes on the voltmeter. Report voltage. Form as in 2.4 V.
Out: 85 V
